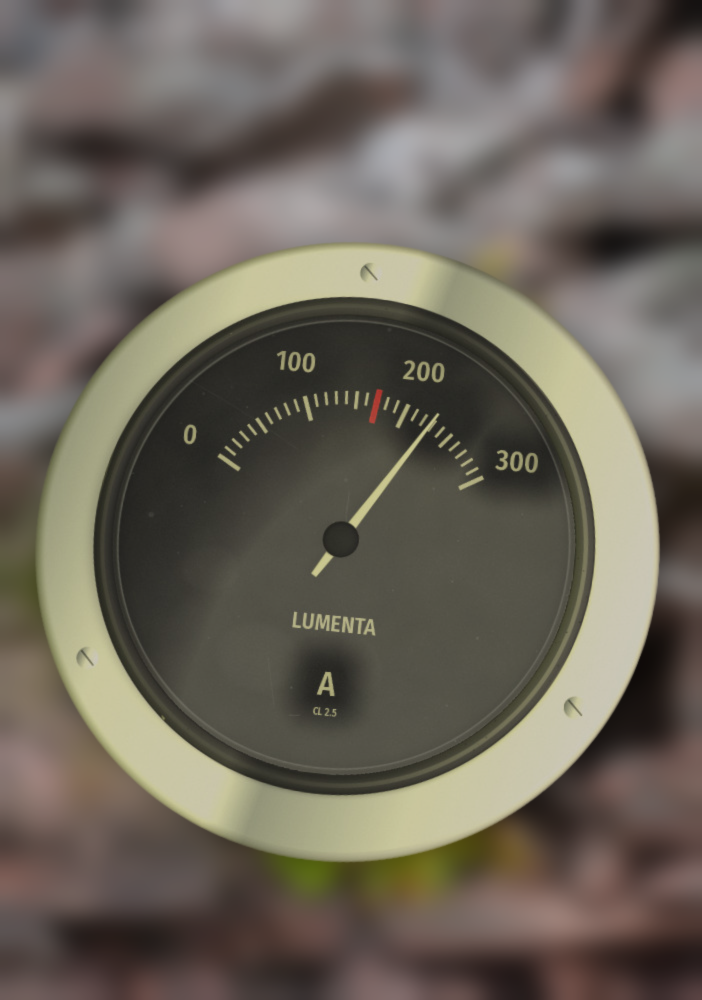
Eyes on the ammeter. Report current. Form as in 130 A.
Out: 230 A
